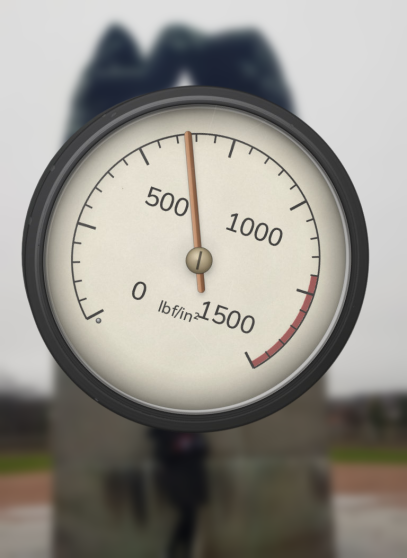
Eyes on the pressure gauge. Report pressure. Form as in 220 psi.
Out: 625 psi
